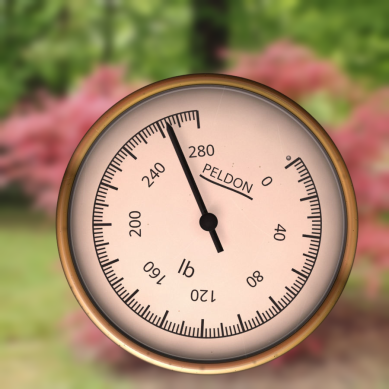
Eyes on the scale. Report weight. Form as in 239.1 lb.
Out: 264 lb
